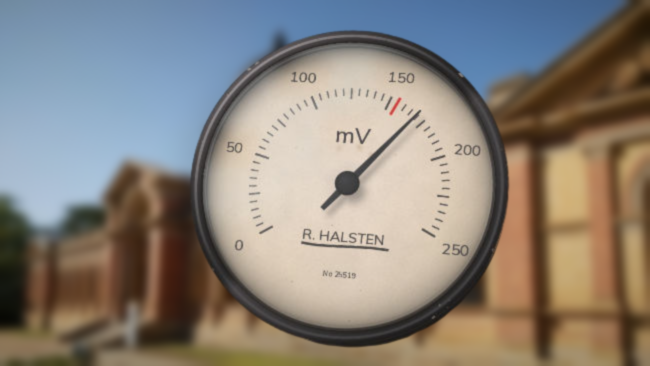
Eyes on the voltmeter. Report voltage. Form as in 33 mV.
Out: 170 mV
